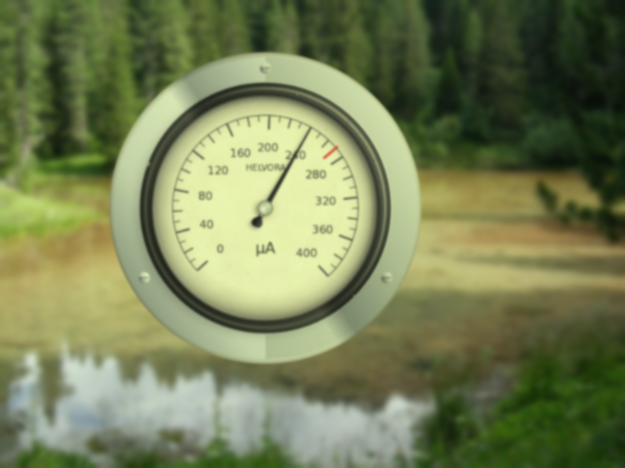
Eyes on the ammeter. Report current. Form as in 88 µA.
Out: 240 µA
